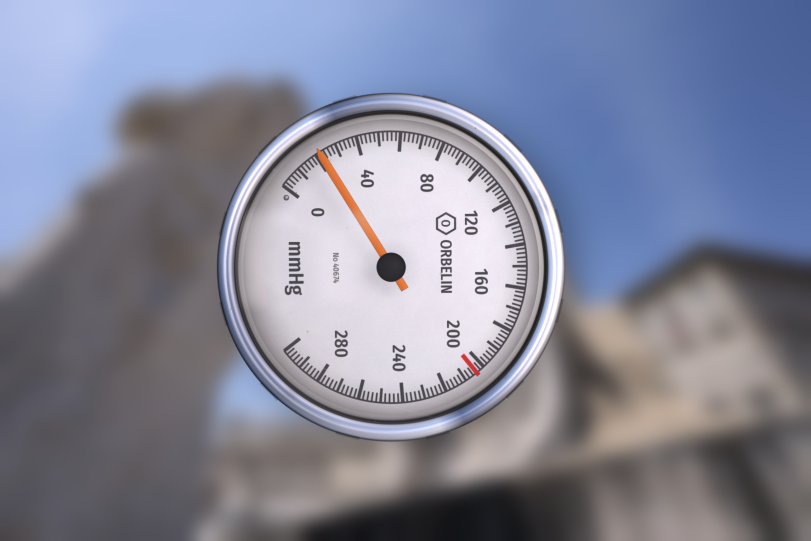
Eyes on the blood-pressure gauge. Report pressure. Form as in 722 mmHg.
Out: 22 mmHg
